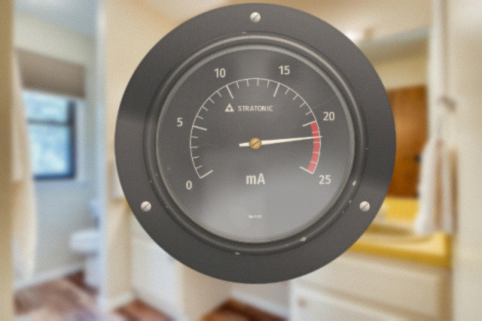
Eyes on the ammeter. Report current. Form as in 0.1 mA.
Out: 21.5 mA
